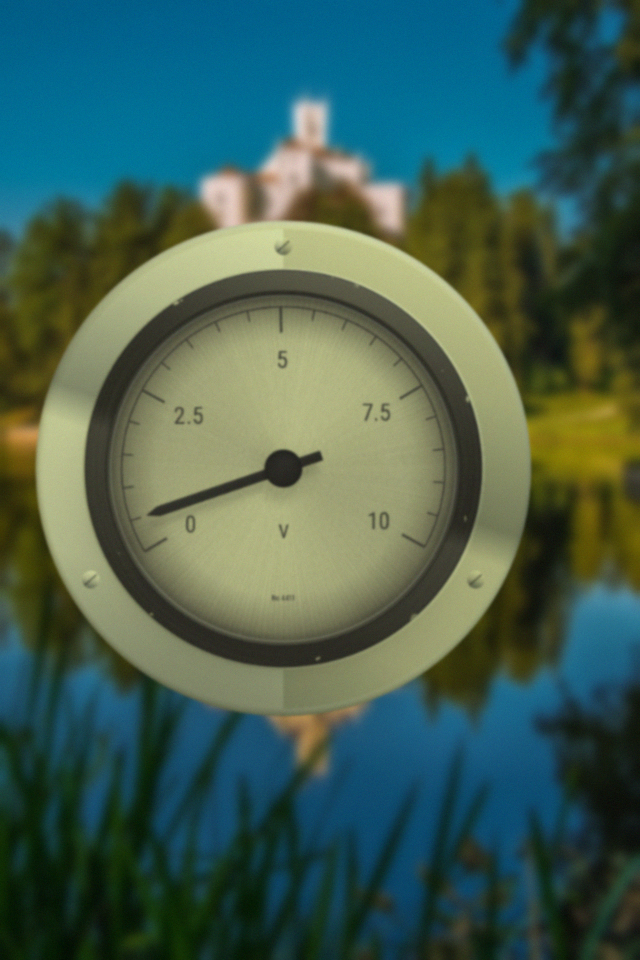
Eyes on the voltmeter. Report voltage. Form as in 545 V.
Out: 0.5 V
